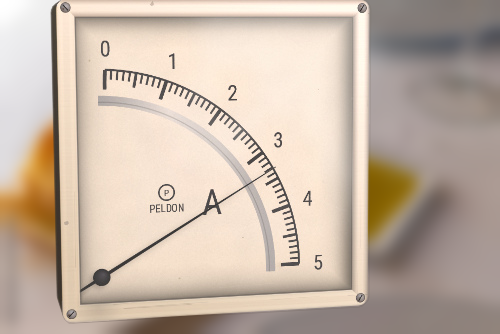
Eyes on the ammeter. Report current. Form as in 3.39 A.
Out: 3.3 A
